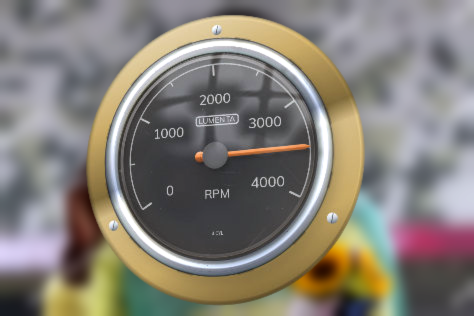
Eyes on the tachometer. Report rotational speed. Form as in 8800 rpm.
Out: 3500 rpm
